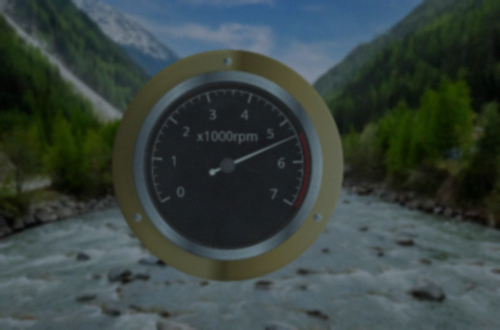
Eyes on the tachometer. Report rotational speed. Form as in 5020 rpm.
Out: 5400 rpm
